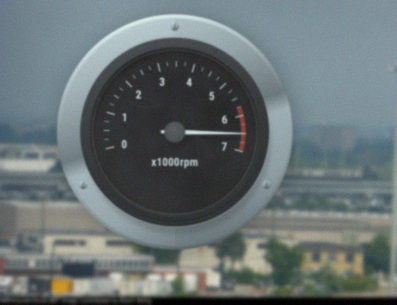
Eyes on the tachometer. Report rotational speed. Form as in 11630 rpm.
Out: 6500 rpm
